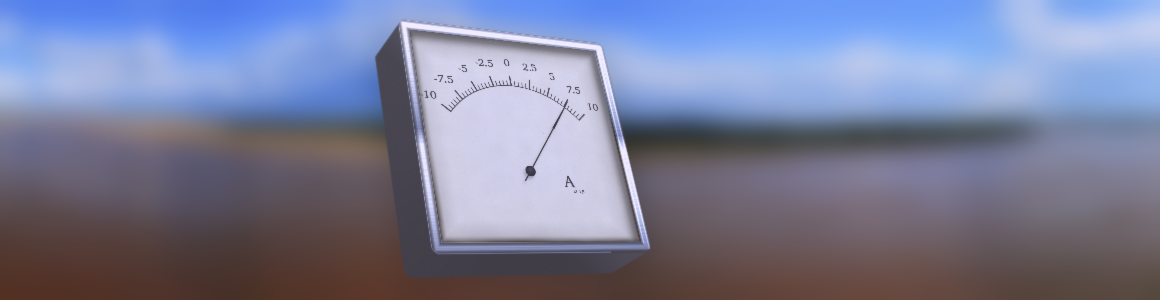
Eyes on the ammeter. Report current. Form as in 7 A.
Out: 7.5 A
